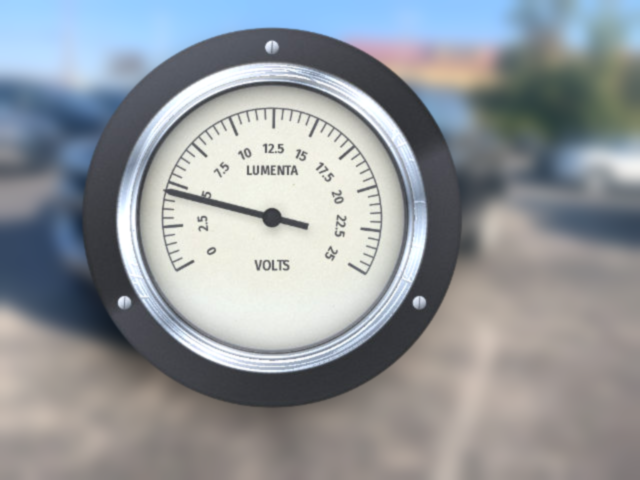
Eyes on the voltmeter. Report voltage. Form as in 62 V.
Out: 4.5 V
